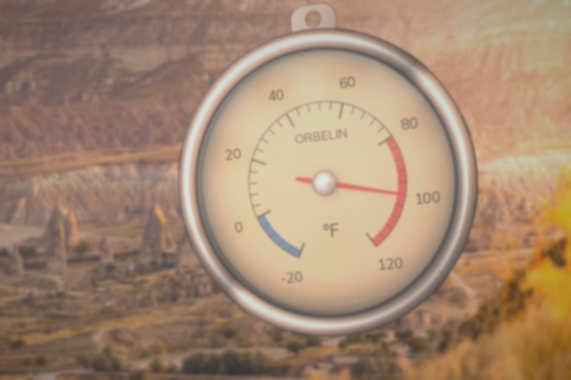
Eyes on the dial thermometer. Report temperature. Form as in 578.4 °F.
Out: 100 °F
